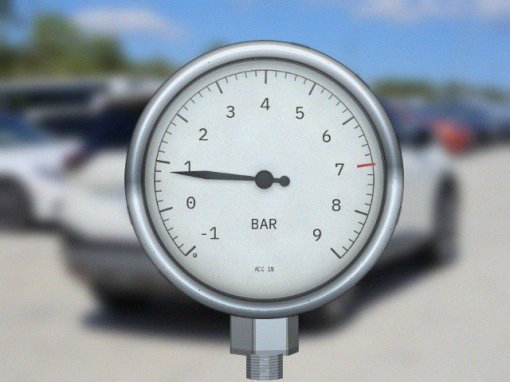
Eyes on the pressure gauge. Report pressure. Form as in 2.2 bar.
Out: 0.8 bar
